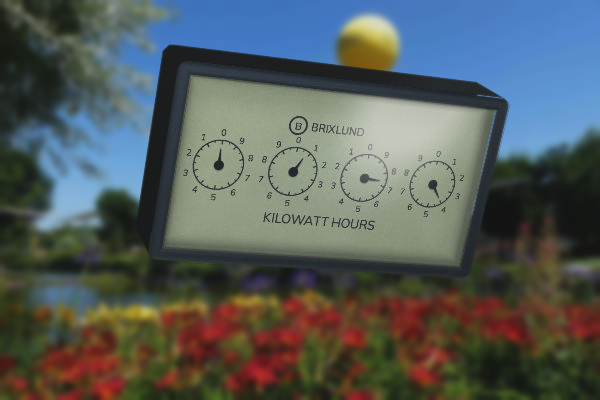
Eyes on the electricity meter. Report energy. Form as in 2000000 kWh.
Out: 74 kWh
